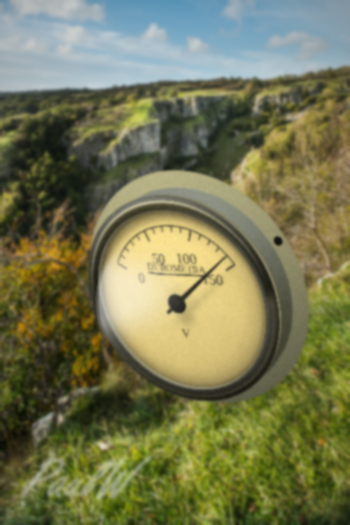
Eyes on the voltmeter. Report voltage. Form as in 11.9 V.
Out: 140 V
